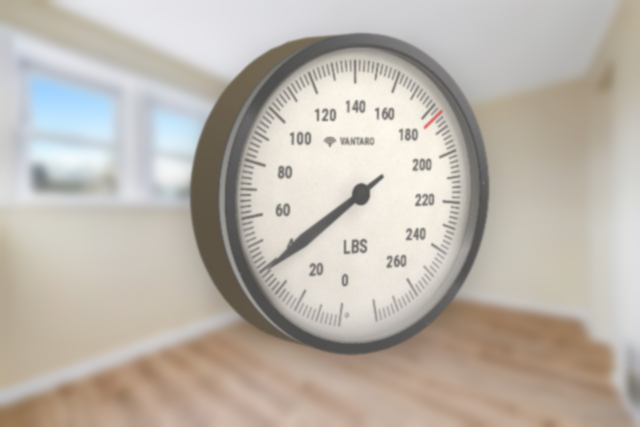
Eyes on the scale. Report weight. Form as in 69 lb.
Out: 40 lb
